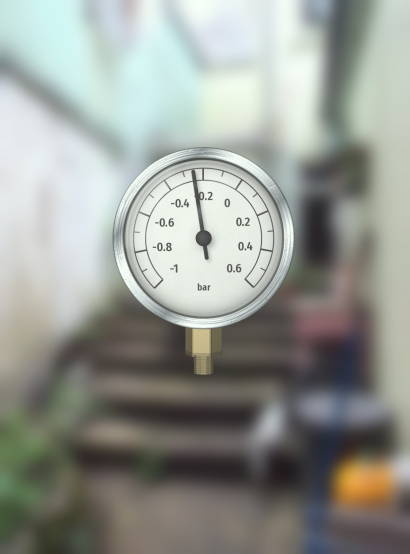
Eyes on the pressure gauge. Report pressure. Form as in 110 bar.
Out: -0.25 bar
